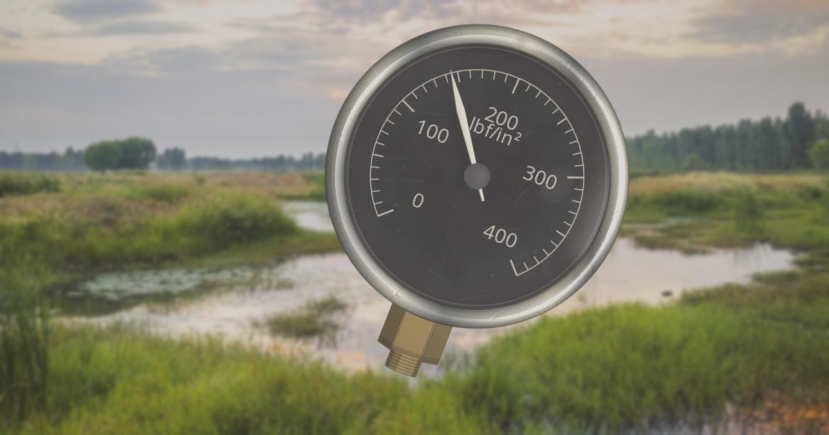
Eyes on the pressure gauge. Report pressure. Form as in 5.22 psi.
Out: 145 psi
